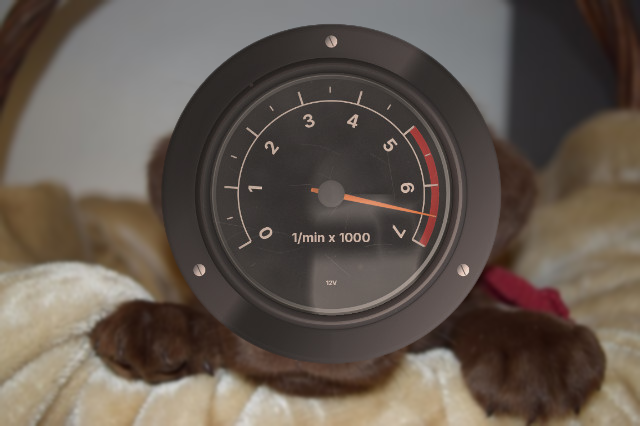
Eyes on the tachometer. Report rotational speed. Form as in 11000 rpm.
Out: 6500 rpm
